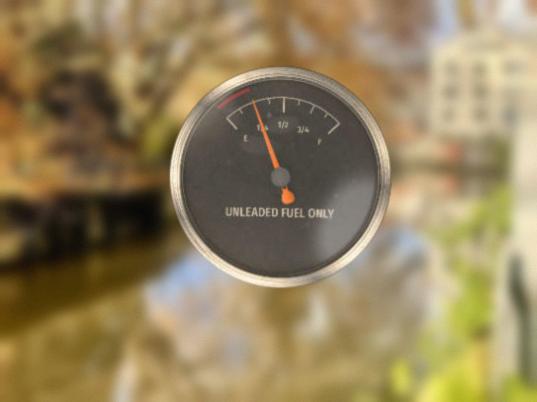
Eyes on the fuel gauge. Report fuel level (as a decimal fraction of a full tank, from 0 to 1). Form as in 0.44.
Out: 0.25
